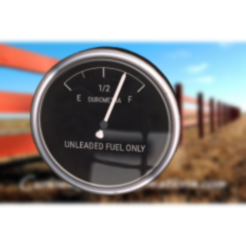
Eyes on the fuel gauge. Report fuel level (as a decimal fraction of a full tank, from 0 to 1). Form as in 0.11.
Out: 0.75
